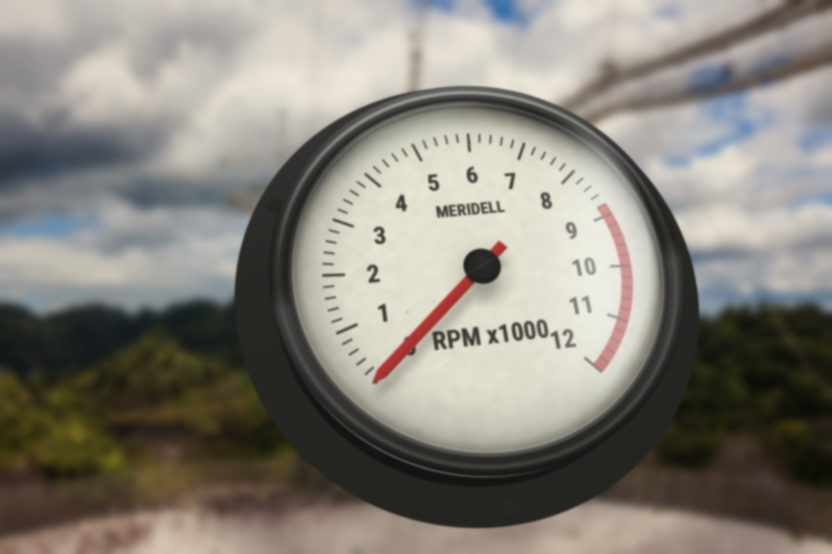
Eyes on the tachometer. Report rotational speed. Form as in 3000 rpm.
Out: 0 rpm
